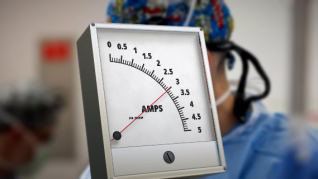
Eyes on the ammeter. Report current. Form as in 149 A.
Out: 3 A
